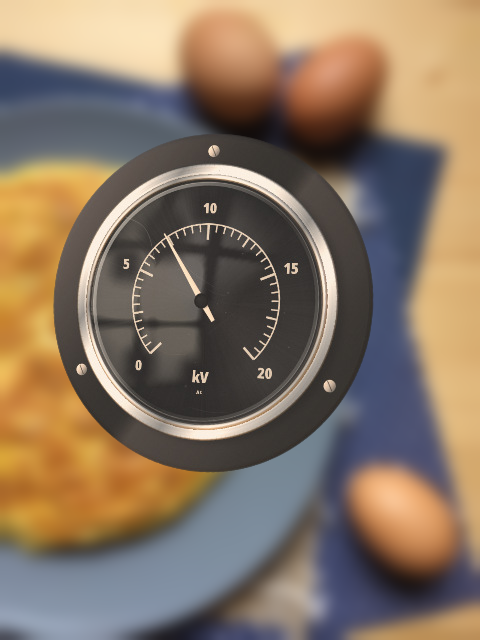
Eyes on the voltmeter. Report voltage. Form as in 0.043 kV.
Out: 7.5 kV
